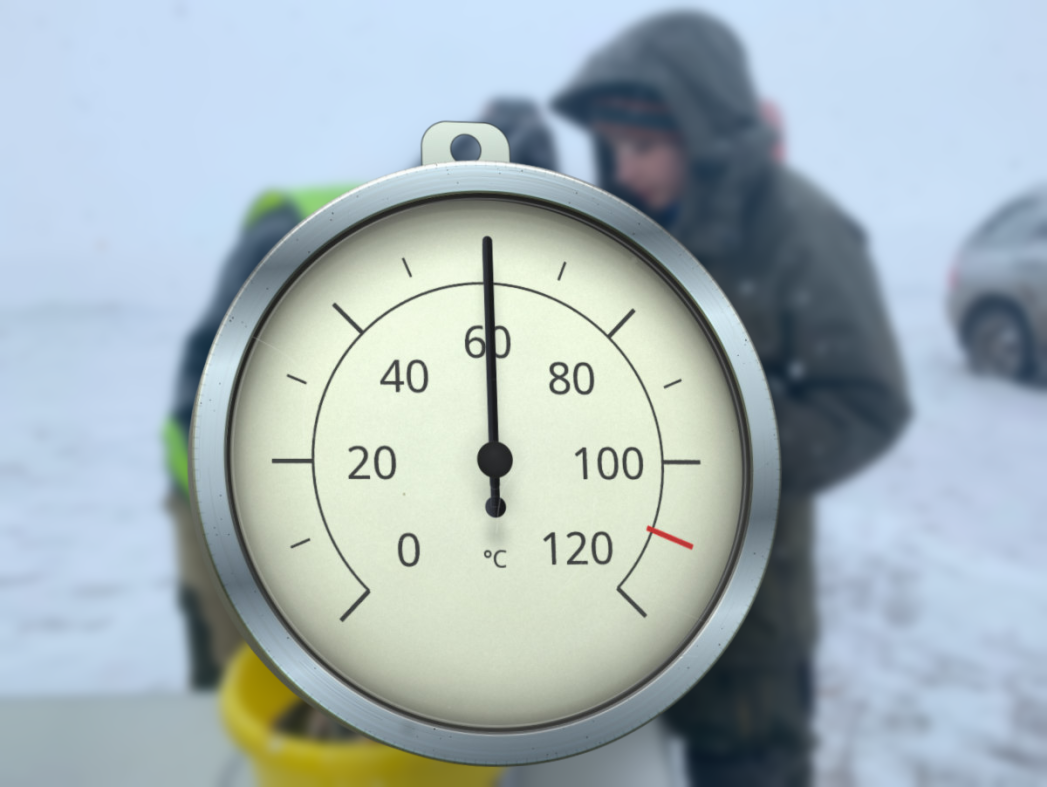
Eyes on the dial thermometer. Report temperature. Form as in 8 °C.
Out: 60 °C
